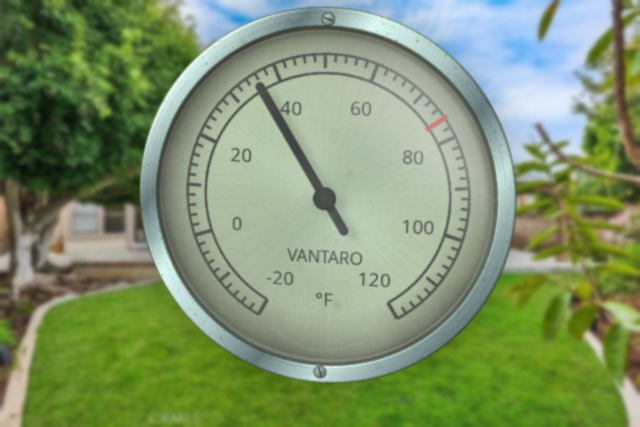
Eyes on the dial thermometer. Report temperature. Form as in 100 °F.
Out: 36 °F
